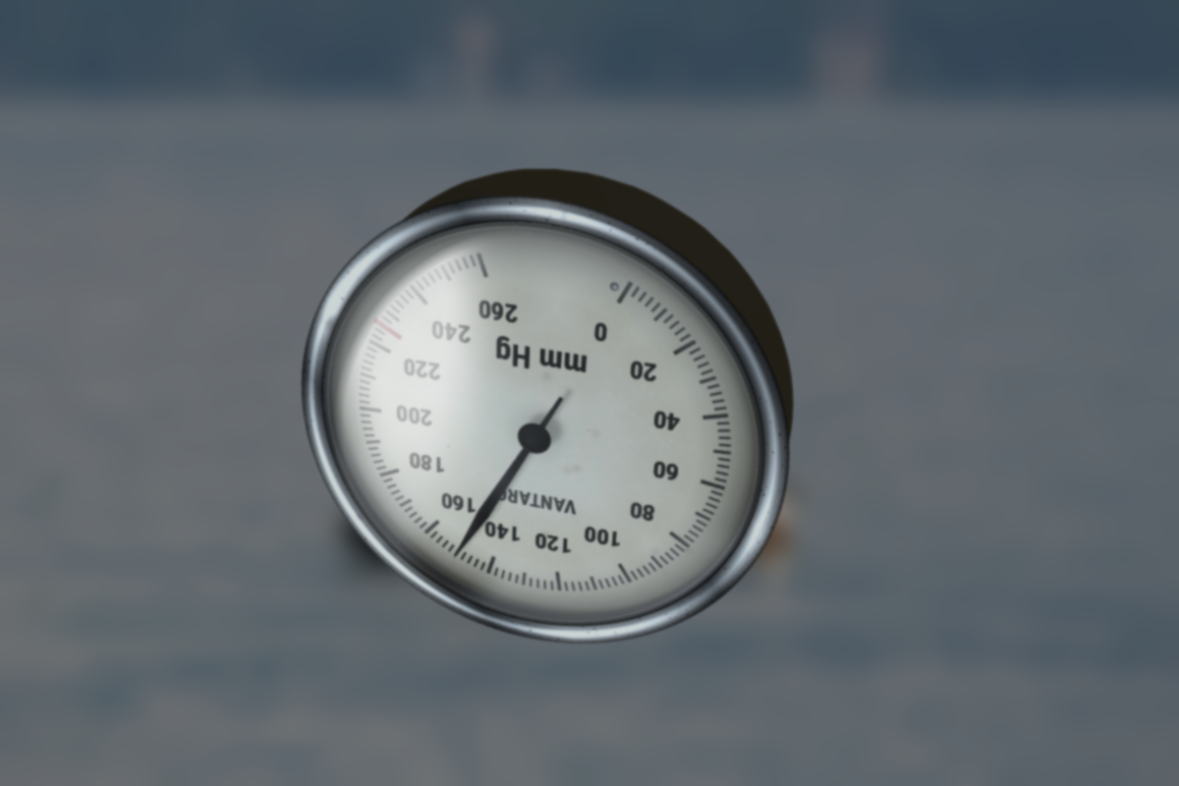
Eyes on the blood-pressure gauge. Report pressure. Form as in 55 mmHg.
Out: 150 mmHg
